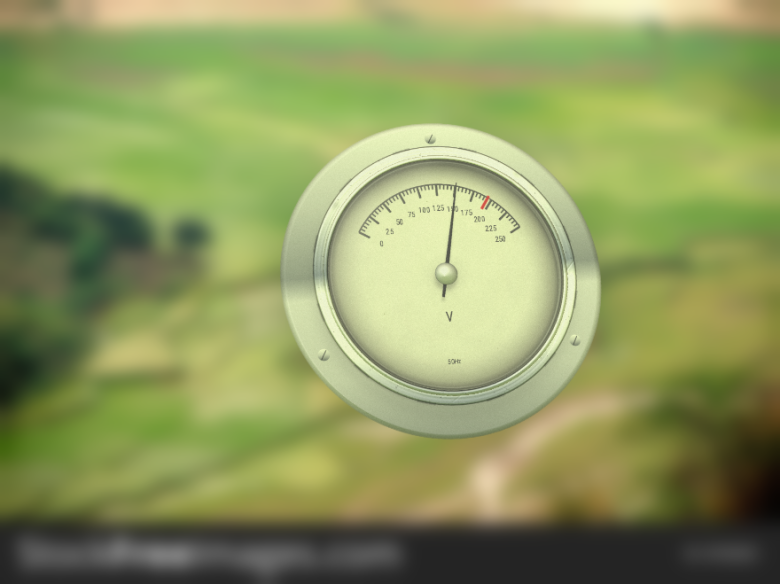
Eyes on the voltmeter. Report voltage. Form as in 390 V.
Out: 150 V
